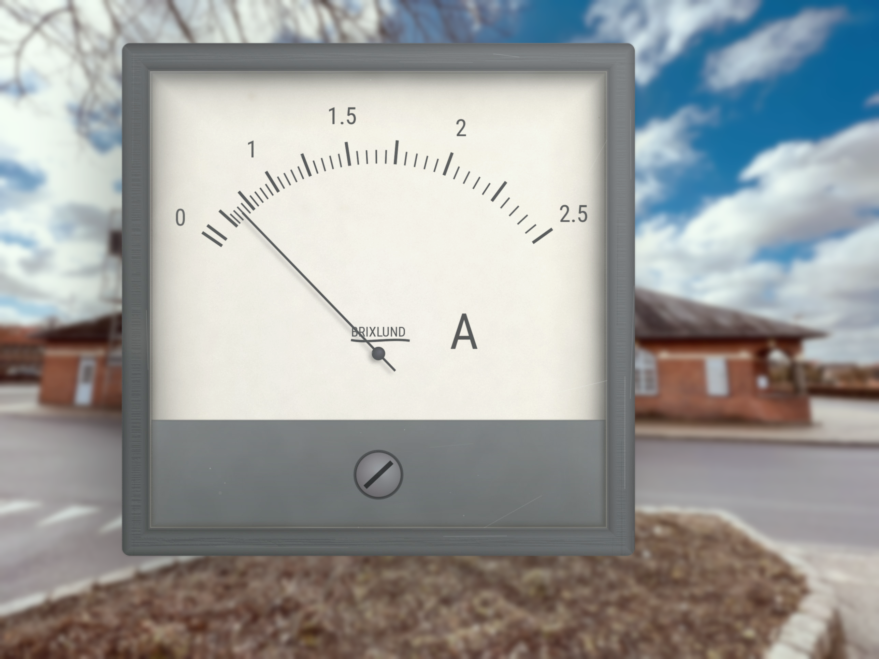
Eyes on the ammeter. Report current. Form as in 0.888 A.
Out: 0.65 A
